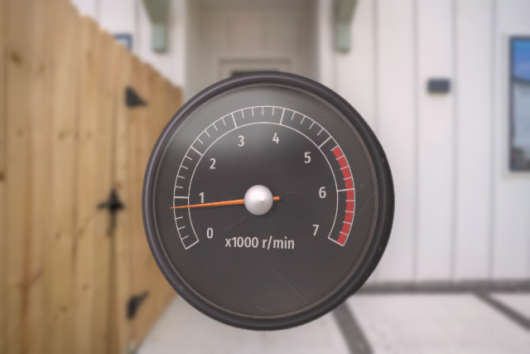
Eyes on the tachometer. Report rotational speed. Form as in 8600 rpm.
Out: 800 rpm
